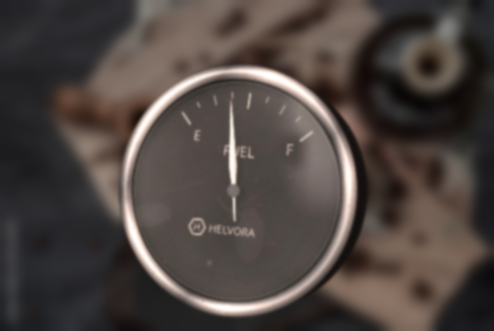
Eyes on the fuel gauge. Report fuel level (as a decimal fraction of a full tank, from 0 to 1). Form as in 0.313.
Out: 0.375
